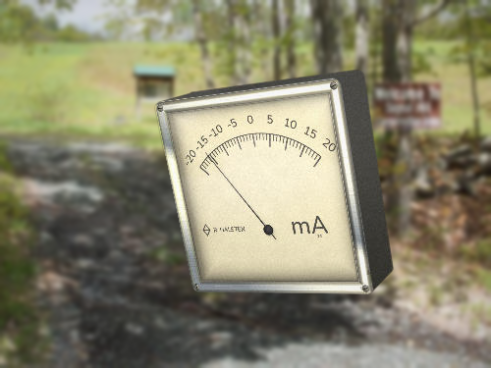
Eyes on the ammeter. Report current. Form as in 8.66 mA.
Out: -15 mA
